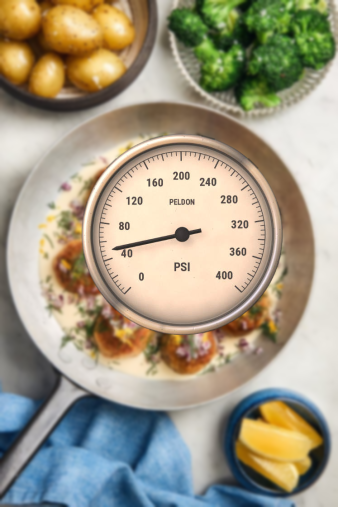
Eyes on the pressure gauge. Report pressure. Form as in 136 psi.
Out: 50 psi
